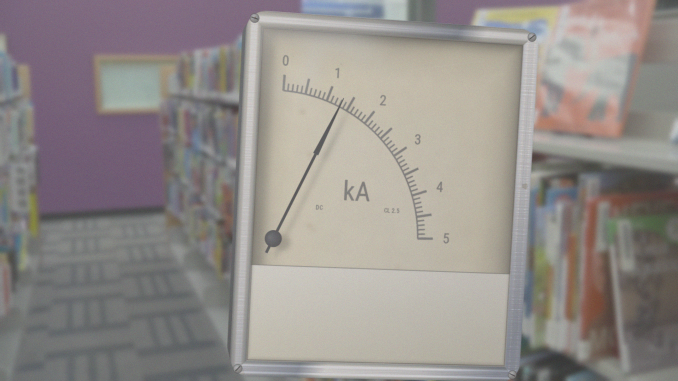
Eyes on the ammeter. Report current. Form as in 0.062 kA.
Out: 1.3 kA
